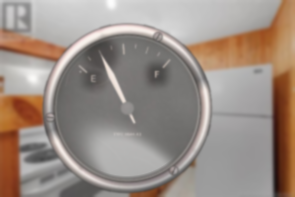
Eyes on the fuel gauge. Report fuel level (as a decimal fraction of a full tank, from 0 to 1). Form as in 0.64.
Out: 0.25
